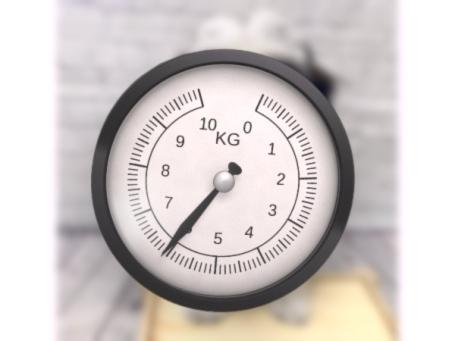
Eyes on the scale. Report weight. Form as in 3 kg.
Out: 6.1 kg
